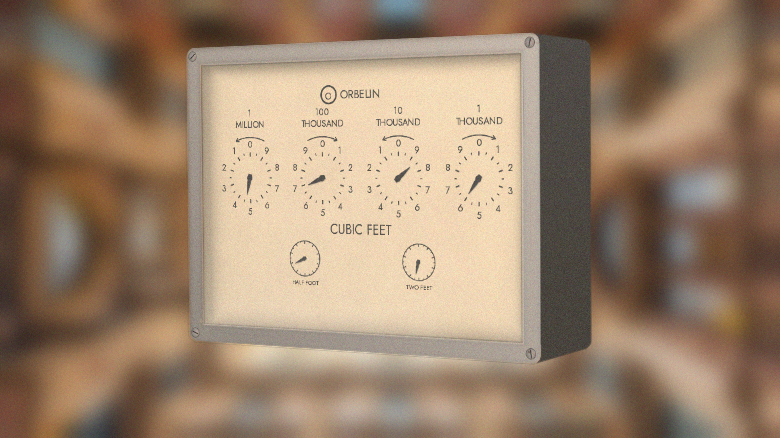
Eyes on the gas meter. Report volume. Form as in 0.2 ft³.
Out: 468600 ft³
